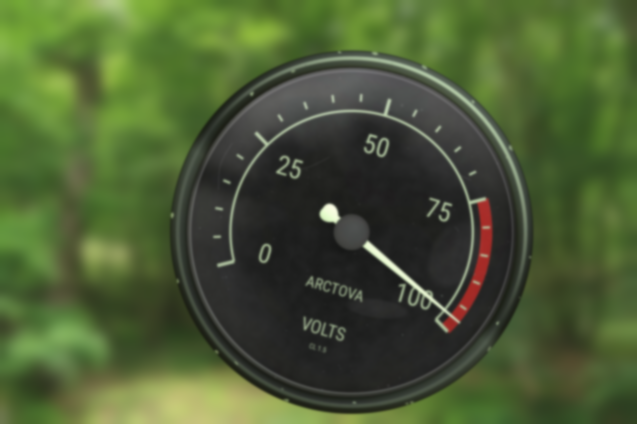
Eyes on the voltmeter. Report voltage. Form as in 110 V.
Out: 97.5 V
